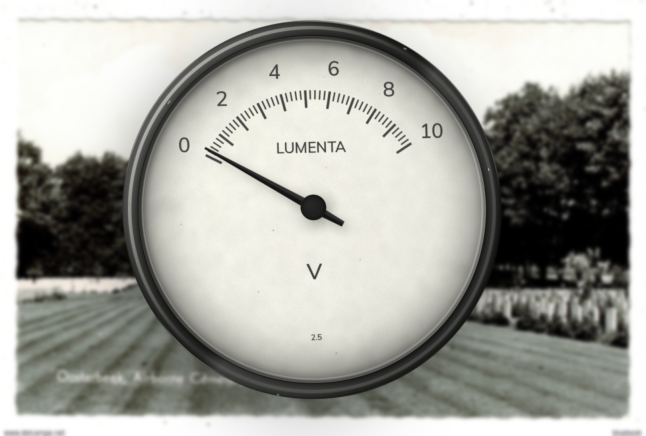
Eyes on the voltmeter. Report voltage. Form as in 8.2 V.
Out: 0.2 V
